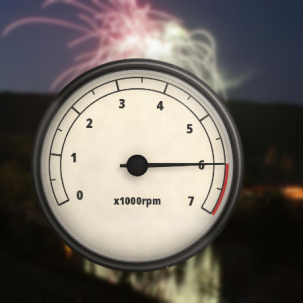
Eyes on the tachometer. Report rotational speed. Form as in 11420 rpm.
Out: 6000 rpm
